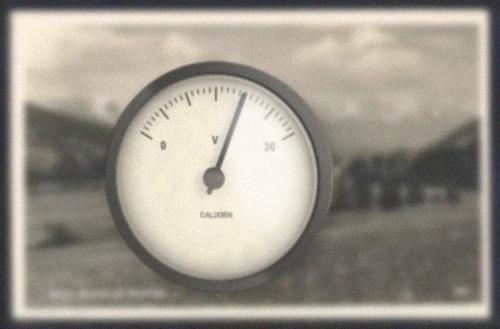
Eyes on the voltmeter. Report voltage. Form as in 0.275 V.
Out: 20 V
